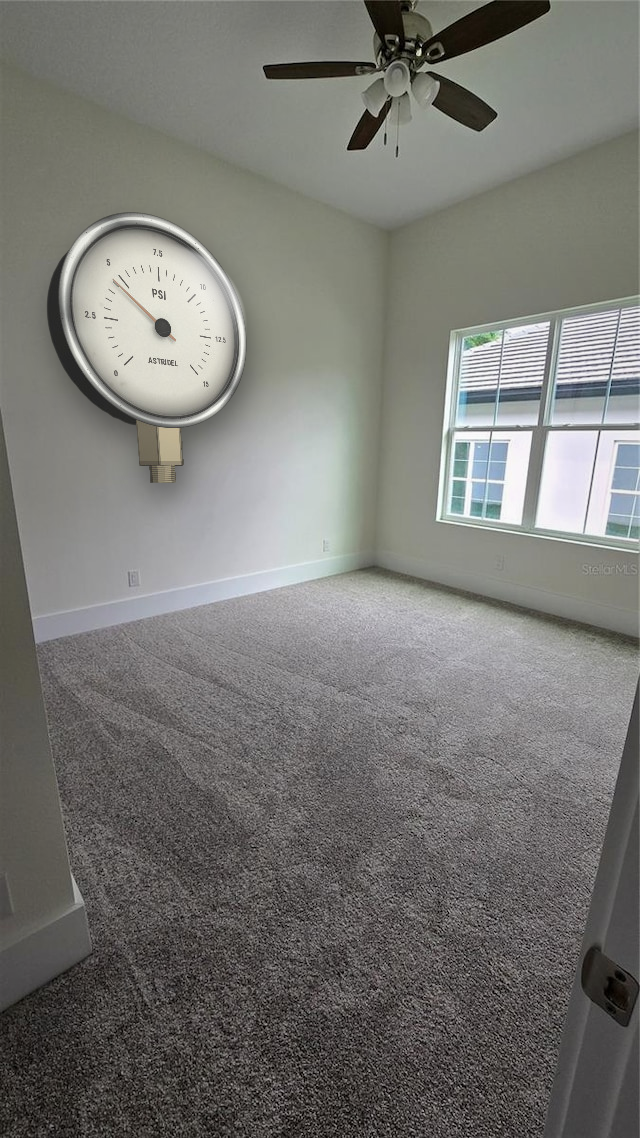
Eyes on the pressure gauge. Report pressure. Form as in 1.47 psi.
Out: 4.5 psi
